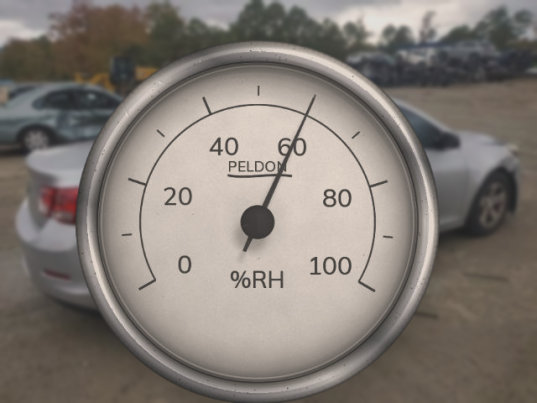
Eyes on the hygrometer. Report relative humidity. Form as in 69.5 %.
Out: 60 %
